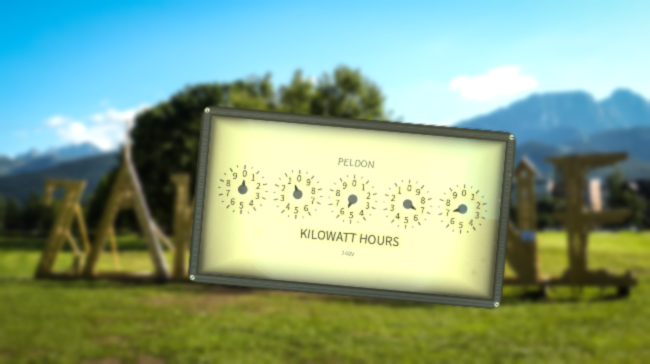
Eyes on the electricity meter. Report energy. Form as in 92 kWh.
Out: 567 kWh
